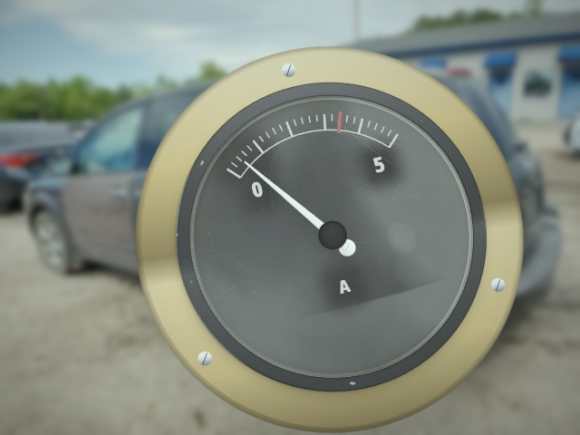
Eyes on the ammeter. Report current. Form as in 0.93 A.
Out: 0.4 A
